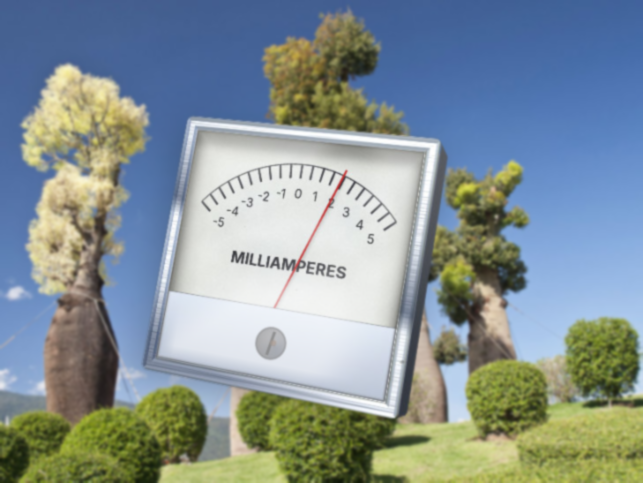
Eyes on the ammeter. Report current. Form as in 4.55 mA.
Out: 2 mA
